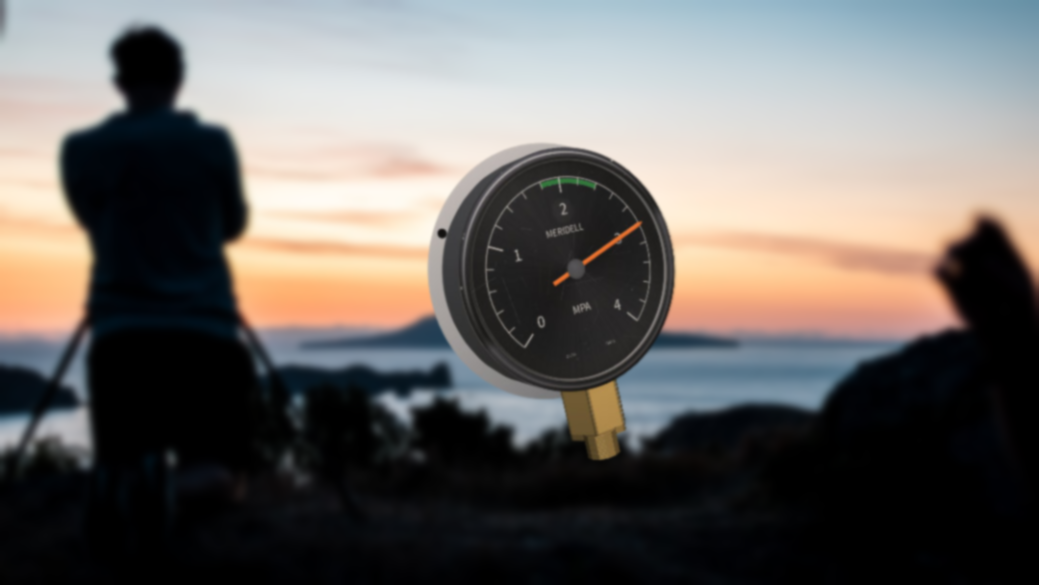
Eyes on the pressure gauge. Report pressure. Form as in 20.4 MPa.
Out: 3 MPa
